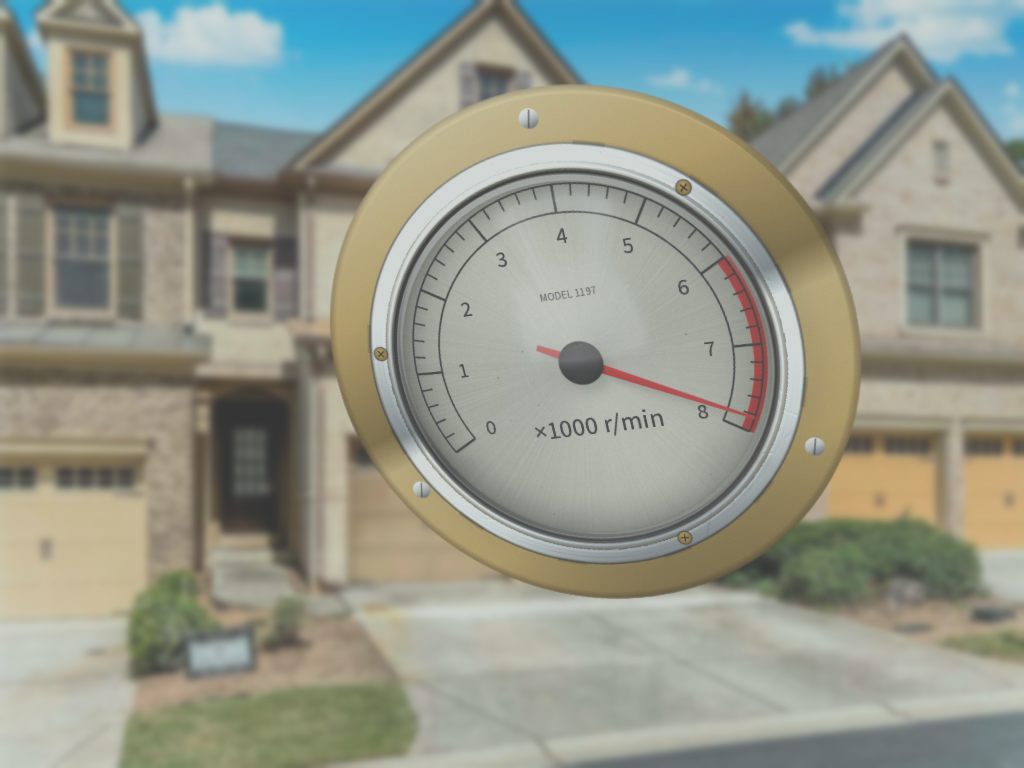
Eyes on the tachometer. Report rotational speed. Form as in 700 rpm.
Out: 7800 rpm
